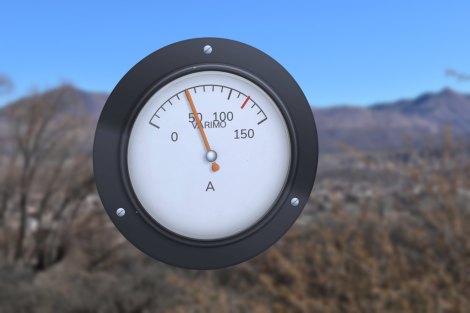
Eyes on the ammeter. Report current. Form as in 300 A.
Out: 50 A
